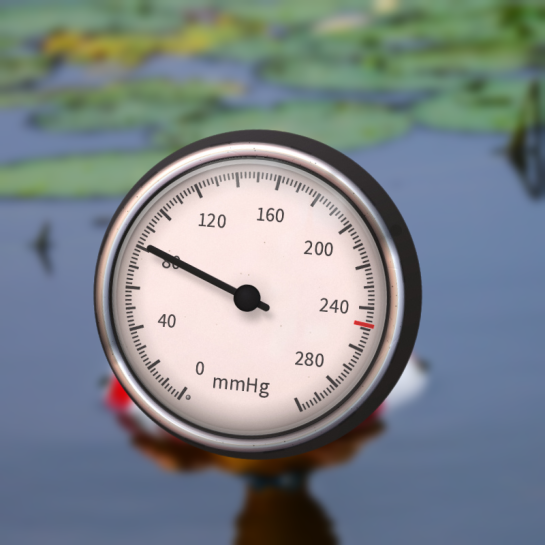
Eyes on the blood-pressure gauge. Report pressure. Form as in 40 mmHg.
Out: 82 mmHg
